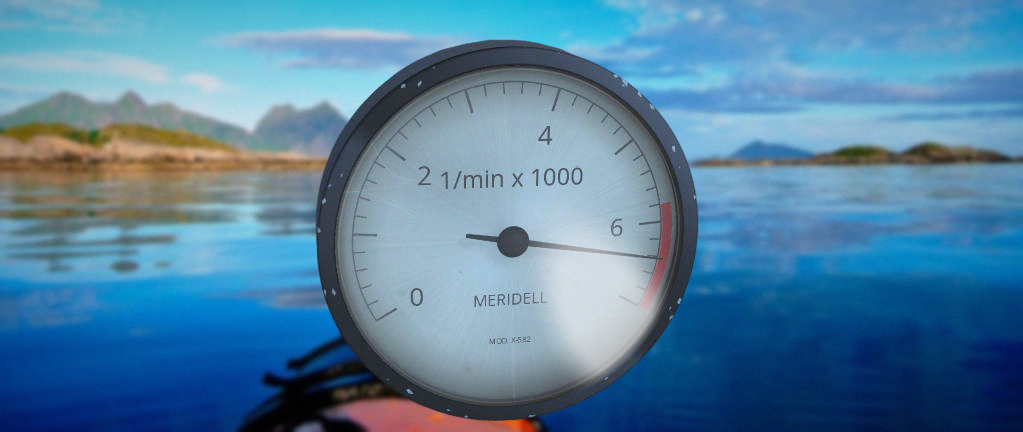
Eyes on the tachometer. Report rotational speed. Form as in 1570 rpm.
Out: 6400 rpm
